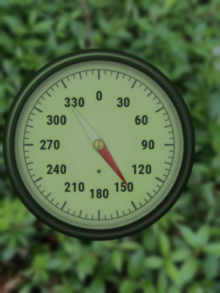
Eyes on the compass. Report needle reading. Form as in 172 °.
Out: 145 °
